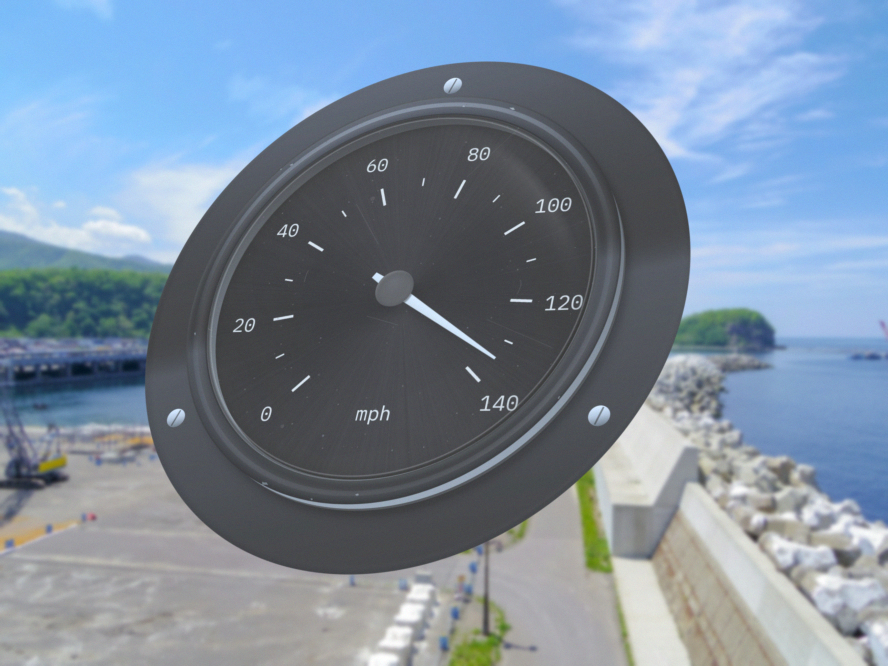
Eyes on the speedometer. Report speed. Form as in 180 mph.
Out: 135 mph
